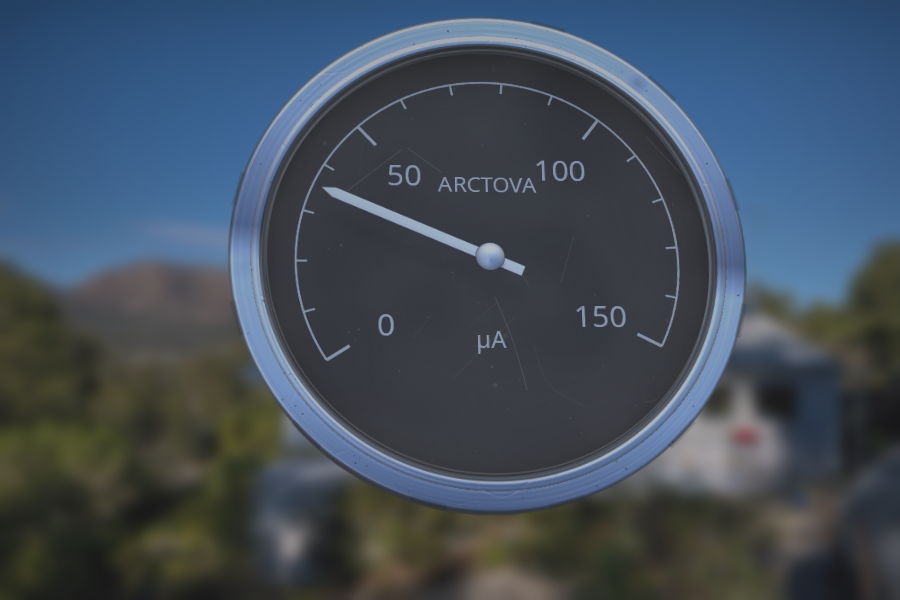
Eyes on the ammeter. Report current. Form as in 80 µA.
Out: 35 µA
